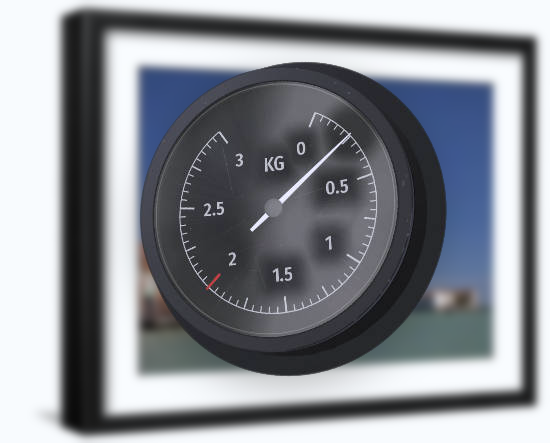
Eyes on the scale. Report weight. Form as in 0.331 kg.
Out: 0.25 kg
